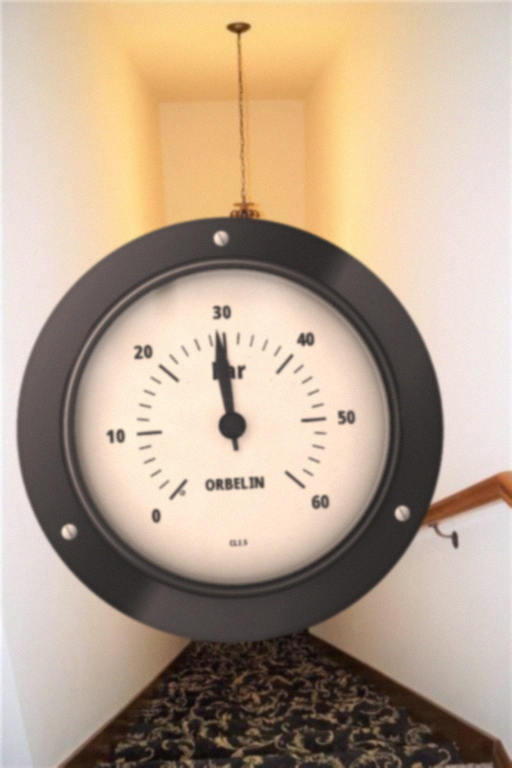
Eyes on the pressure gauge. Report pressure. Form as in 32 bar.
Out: 29 bar
